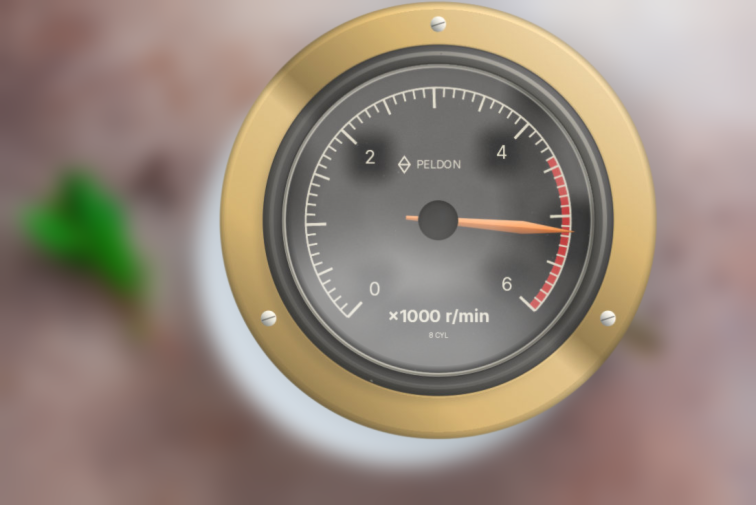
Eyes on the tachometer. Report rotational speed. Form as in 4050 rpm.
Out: 5150 rpm
